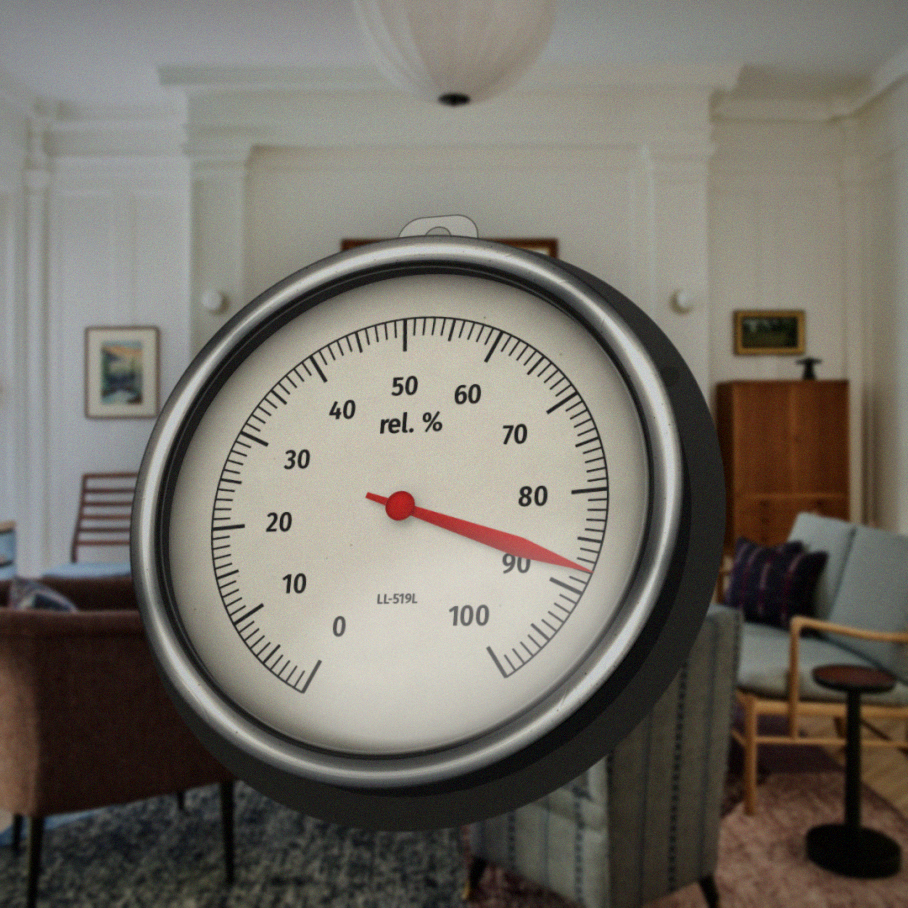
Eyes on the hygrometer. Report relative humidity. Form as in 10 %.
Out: 88 %
